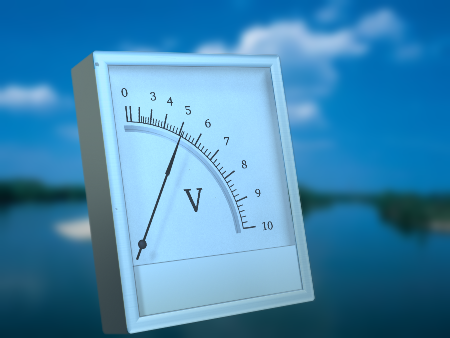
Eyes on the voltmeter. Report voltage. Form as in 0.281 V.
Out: 5 V
